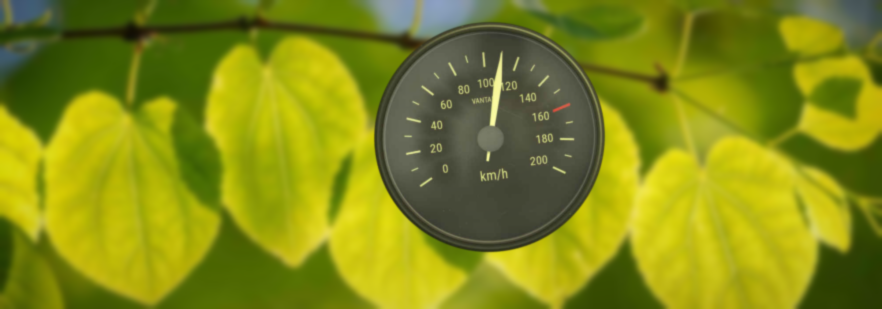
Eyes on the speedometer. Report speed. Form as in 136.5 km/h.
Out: 110 km/h
